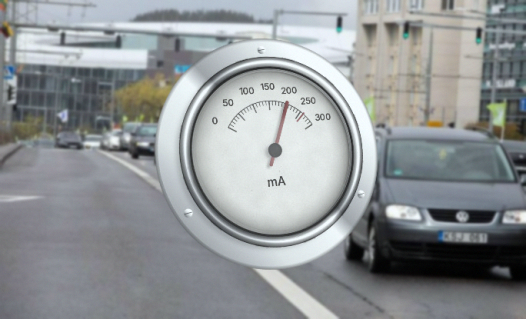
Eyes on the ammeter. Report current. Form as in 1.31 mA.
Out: 200 mA
